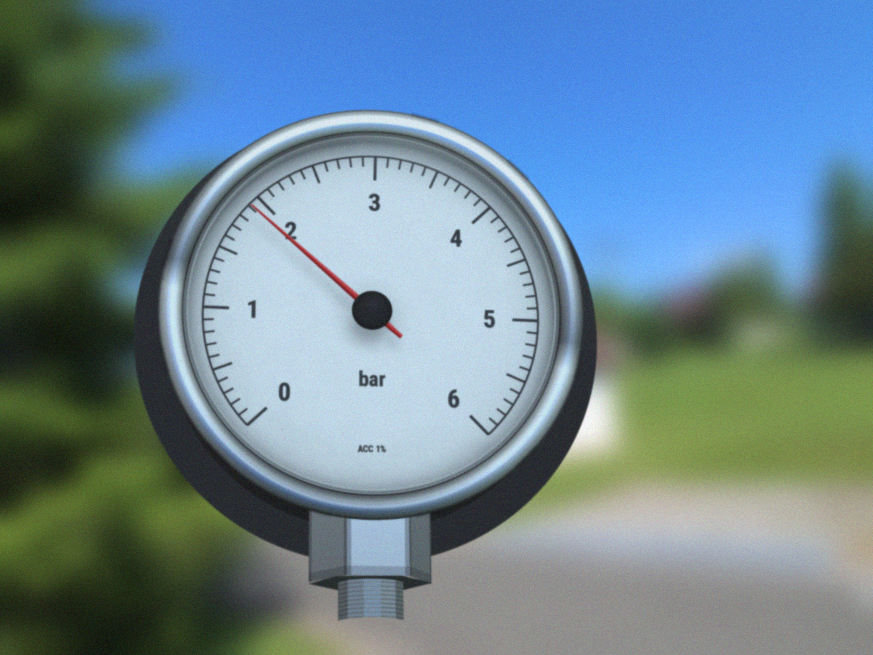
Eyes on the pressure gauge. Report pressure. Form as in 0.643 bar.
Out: 1.9 bar
